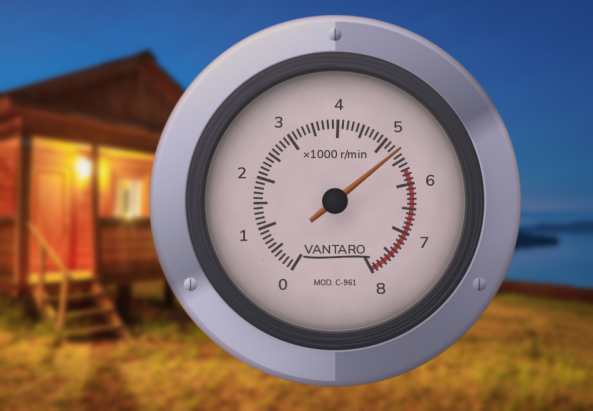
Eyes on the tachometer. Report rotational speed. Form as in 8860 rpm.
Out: 5300 rpm
